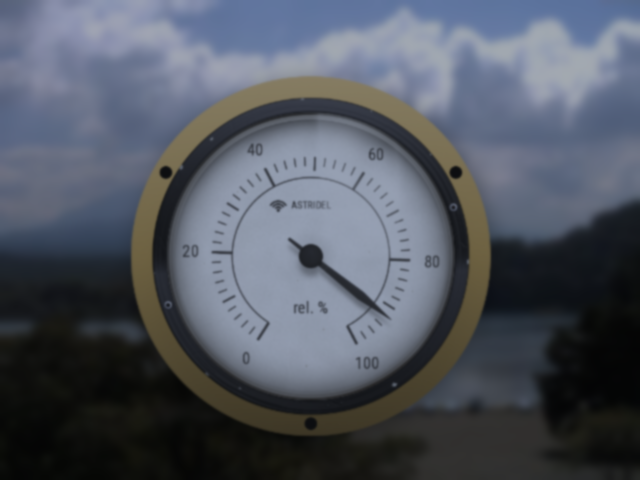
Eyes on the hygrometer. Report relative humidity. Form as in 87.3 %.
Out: 92 %
